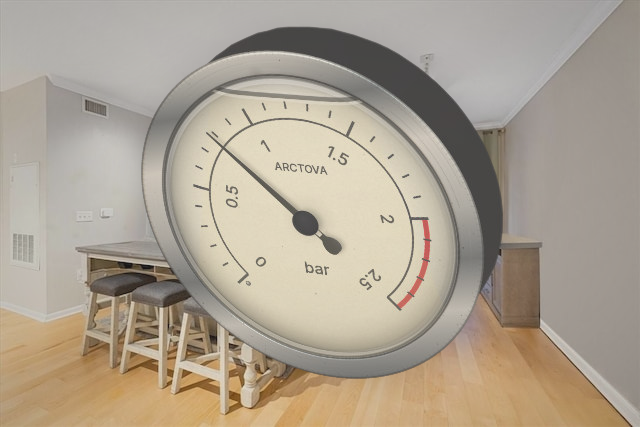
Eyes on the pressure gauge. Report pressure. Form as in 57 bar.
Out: 0.8 bar
